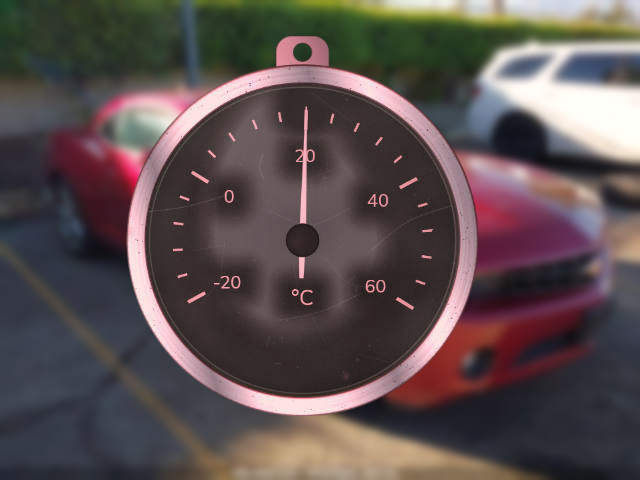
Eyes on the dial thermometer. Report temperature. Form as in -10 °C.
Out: 20 °C
